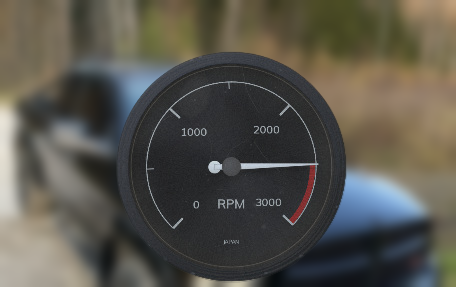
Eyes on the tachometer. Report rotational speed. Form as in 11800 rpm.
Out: 2500 rpm
